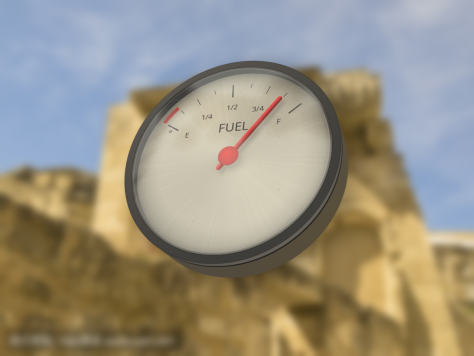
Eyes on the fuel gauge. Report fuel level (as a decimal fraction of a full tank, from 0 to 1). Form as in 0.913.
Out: 0.875
